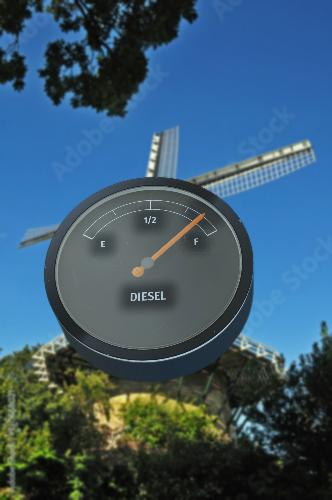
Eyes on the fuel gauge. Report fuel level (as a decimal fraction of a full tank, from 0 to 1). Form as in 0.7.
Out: 0.875
